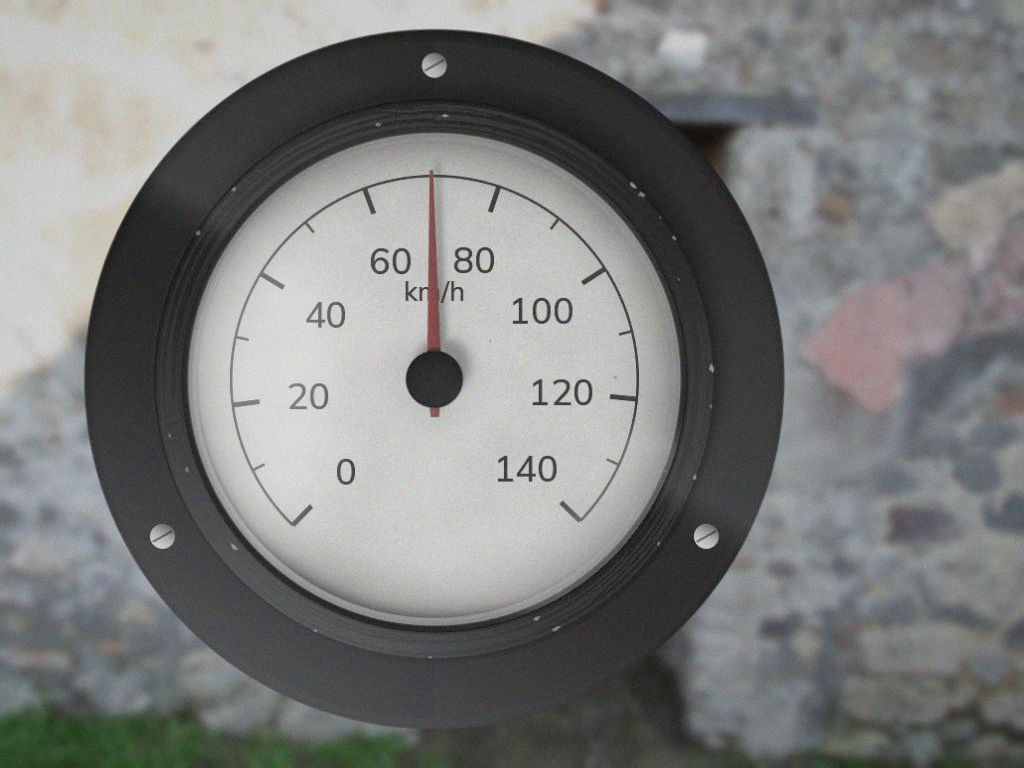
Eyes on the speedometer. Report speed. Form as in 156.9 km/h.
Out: 70 km/h
